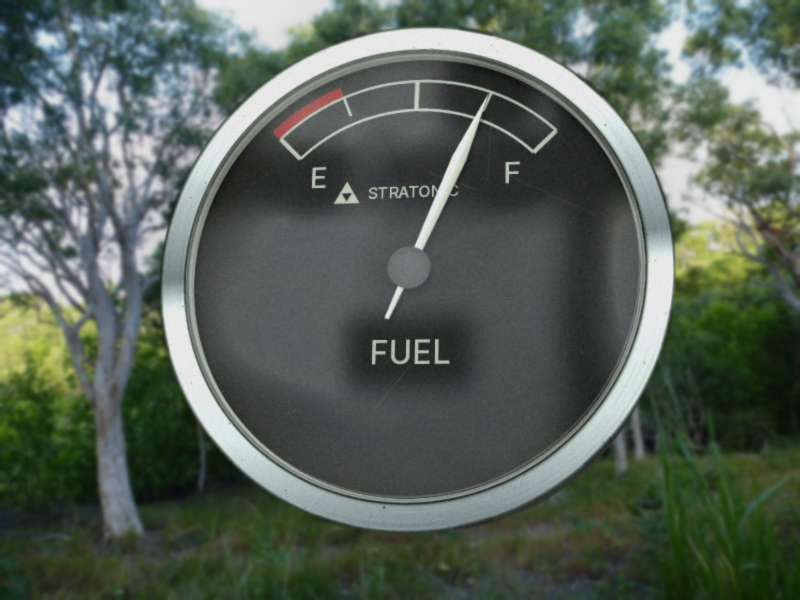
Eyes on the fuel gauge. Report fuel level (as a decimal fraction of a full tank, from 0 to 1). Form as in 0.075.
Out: 0.75
